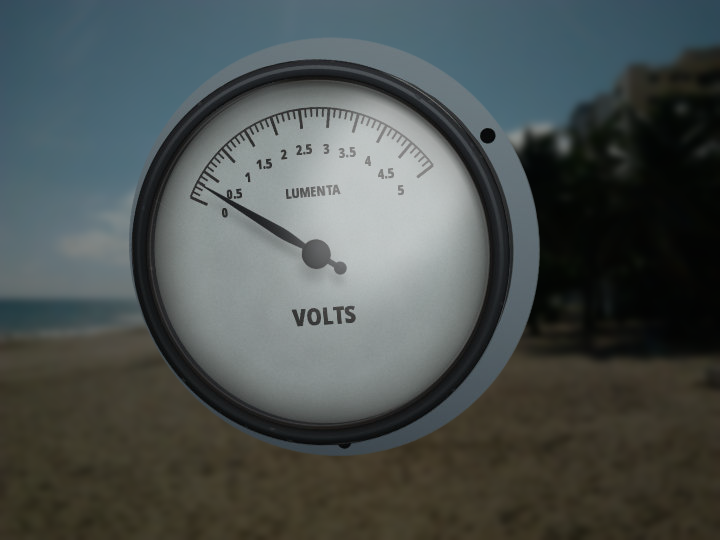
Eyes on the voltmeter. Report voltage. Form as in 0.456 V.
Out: 0.3 V
